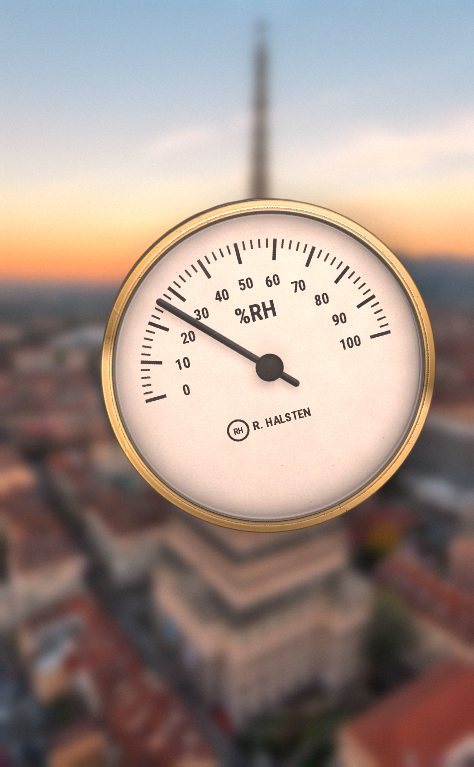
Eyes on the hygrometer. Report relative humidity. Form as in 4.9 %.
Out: 26 %
